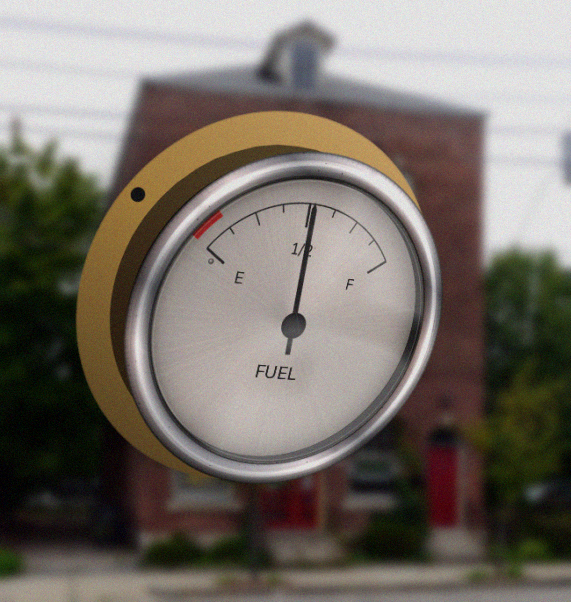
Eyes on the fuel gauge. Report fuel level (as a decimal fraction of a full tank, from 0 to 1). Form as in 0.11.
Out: 0.5
